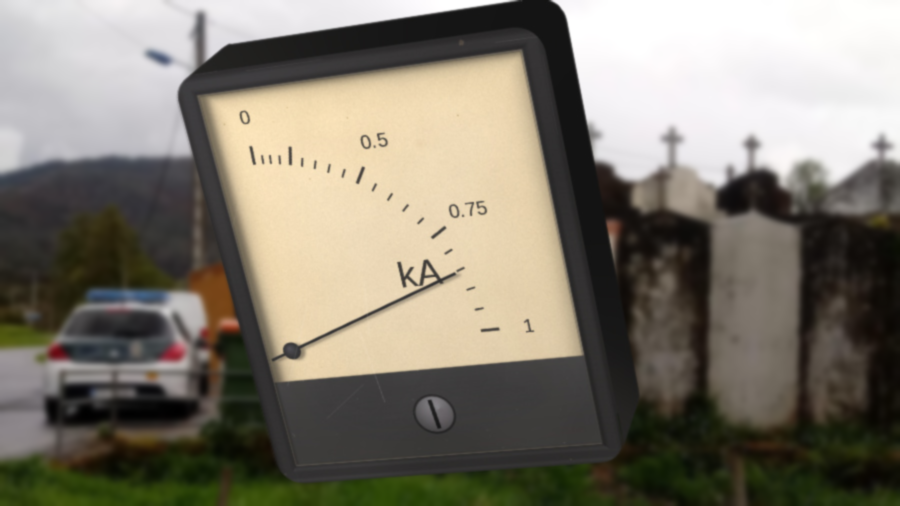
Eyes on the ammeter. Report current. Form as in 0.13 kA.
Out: 0.85 kA
